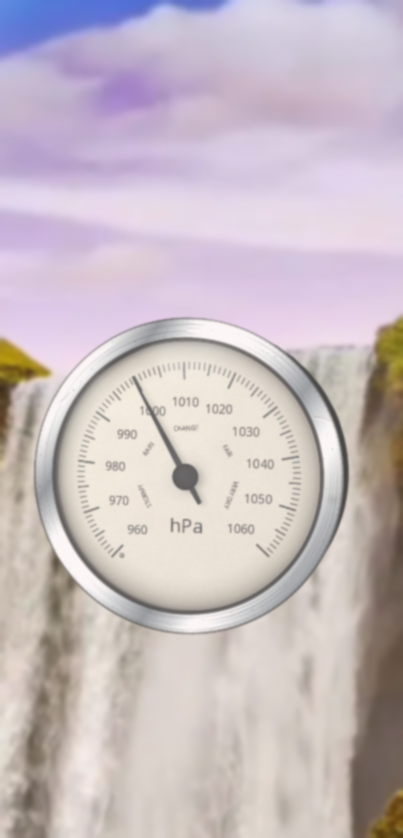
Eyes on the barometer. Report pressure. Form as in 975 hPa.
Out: 1000 hPa
